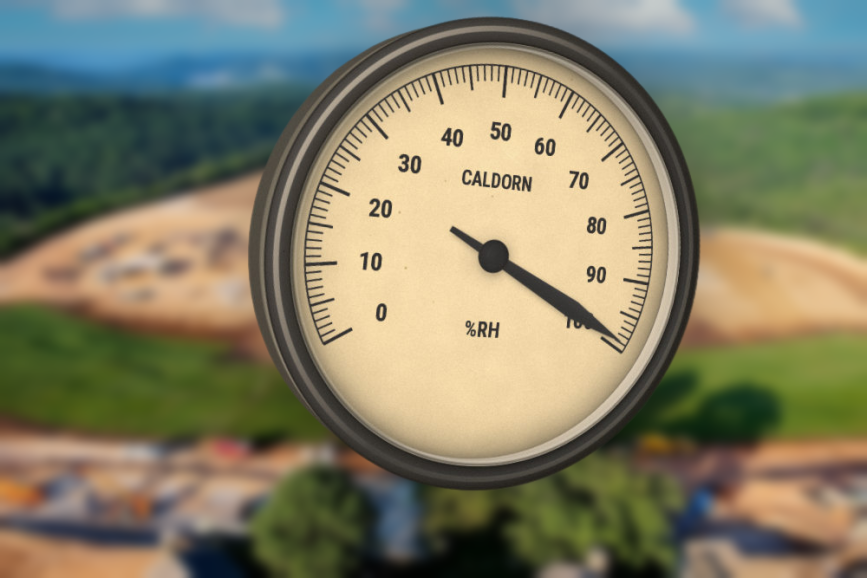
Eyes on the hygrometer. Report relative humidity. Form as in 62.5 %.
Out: 99 %
